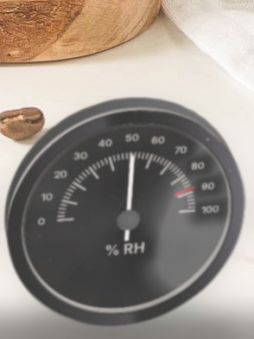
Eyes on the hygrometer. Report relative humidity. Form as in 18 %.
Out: 50 %
